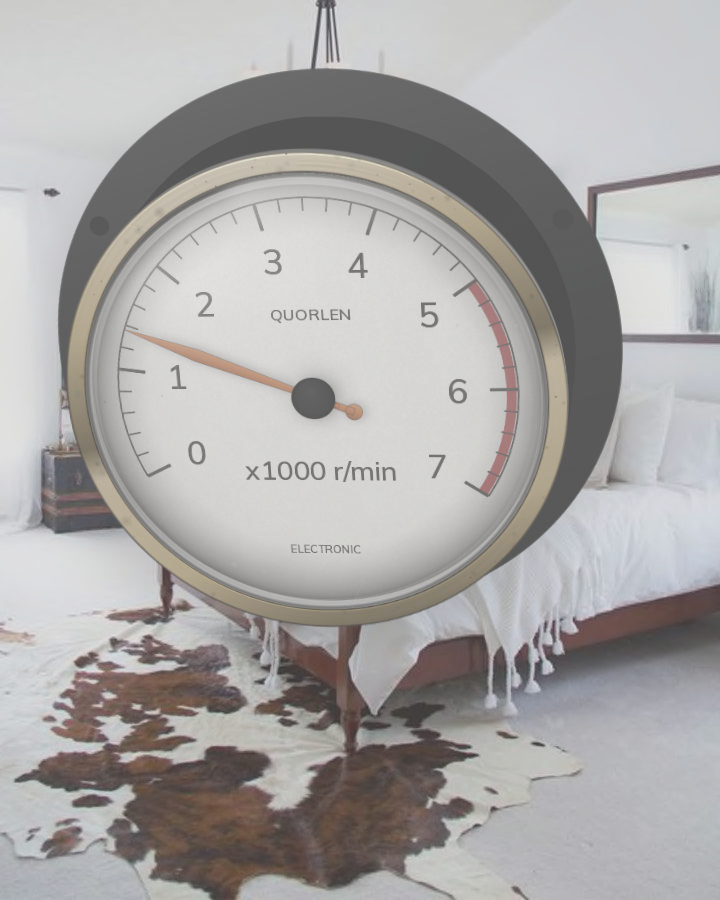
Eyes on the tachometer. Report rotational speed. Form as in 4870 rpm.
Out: 1400 rpm
